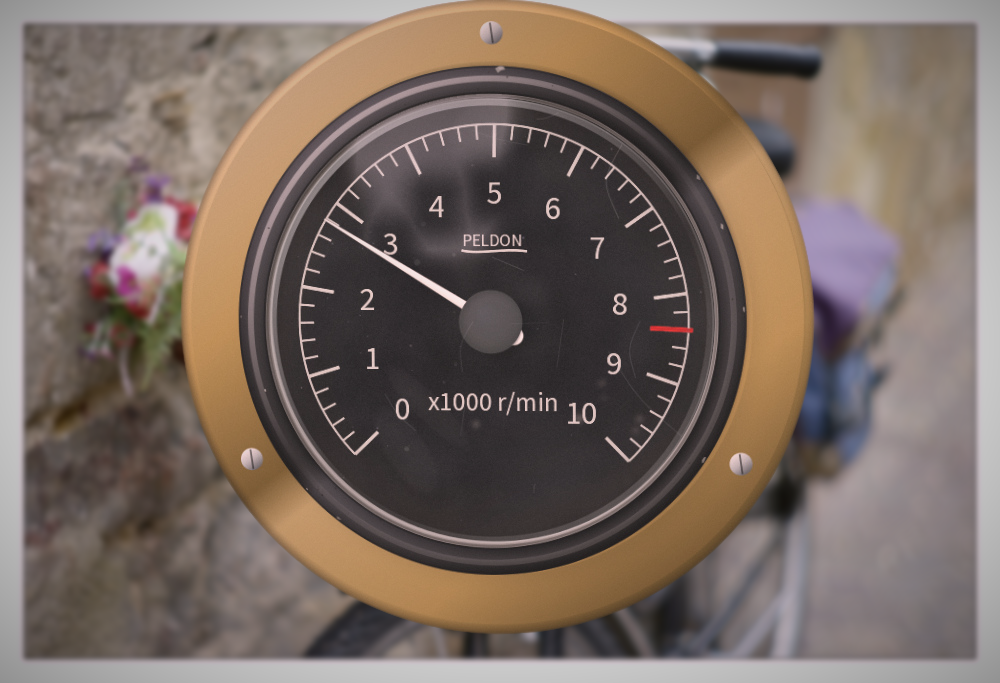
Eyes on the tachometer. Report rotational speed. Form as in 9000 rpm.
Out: 2800 rpm
